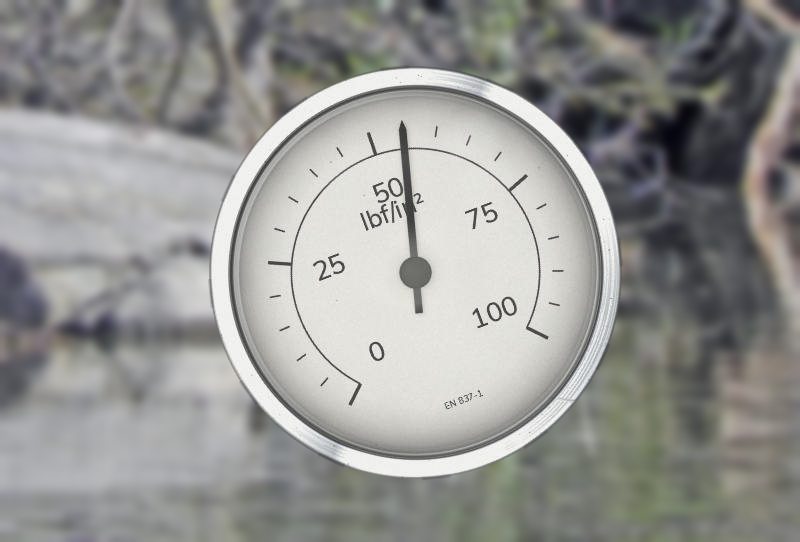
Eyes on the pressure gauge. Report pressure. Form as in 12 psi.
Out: 55 psi
